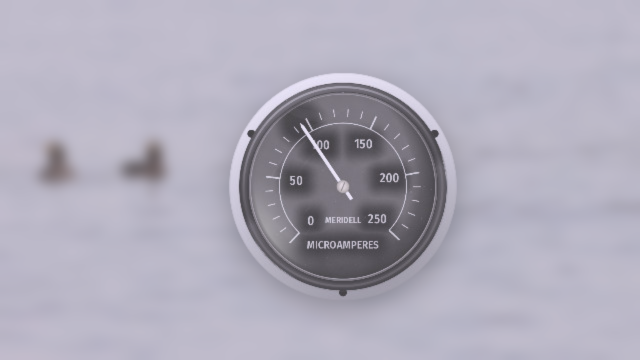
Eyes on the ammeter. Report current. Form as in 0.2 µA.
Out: 95 µA
